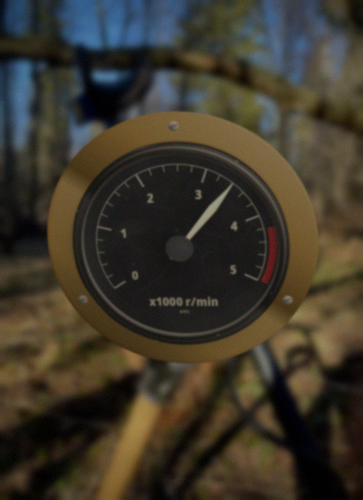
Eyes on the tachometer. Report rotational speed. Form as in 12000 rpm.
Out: 3400 rpm
